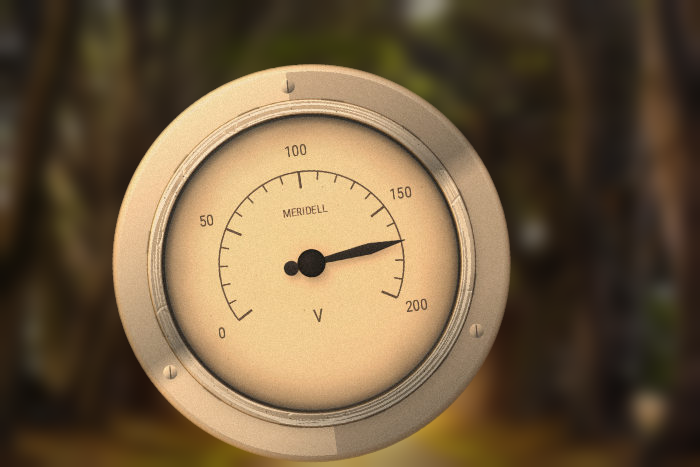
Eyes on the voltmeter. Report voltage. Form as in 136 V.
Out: 170 V
